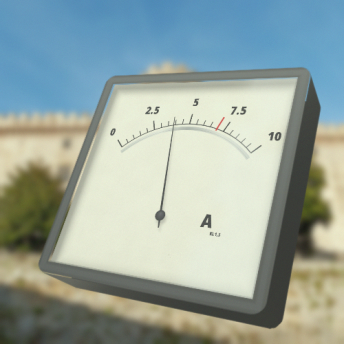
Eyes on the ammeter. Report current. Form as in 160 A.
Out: 4 A
